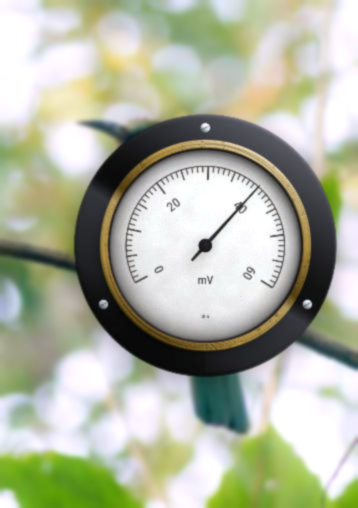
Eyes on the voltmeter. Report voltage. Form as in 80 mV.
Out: 40 mV
